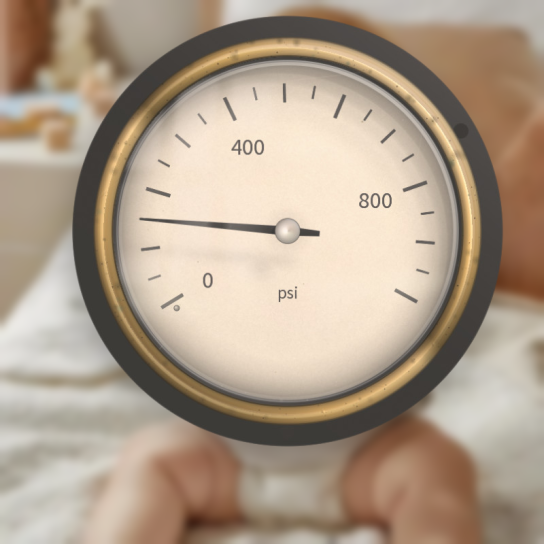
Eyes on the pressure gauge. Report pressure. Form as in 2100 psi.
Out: 150 psi
